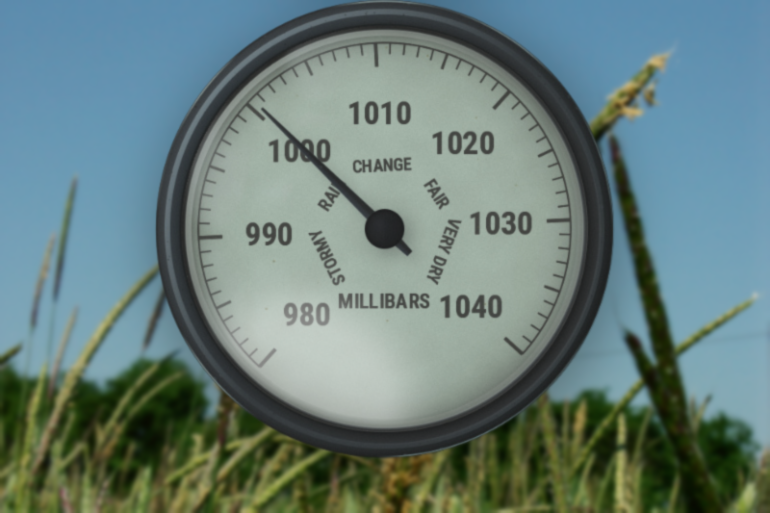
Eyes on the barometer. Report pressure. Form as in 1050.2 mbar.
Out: 1000.5 mbar
